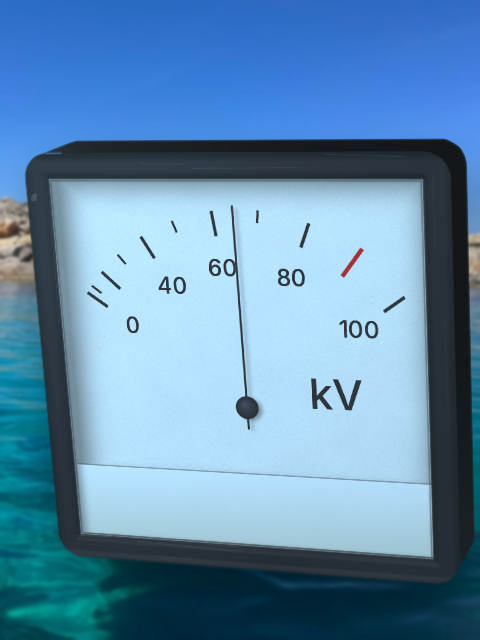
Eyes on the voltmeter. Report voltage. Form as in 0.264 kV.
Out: 65 kV
